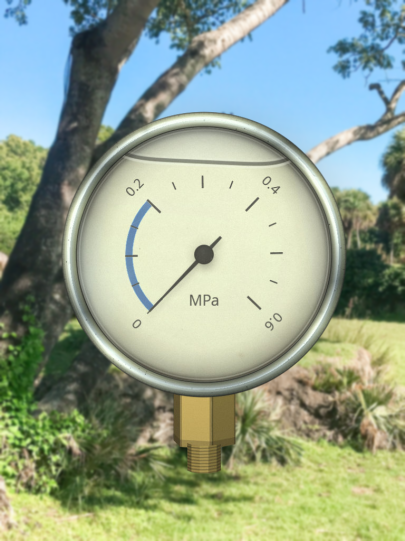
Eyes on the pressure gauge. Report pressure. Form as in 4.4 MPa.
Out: 0 MPa
